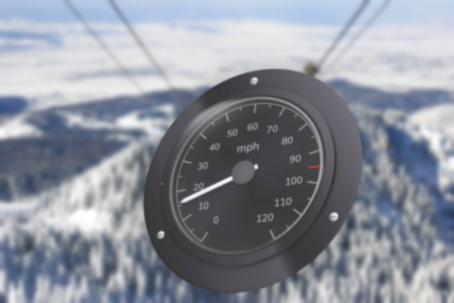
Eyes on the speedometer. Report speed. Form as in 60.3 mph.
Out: 15 mph
